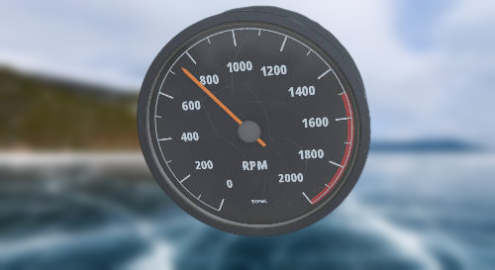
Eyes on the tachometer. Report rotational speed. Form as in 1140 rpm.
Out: 750 rpm
